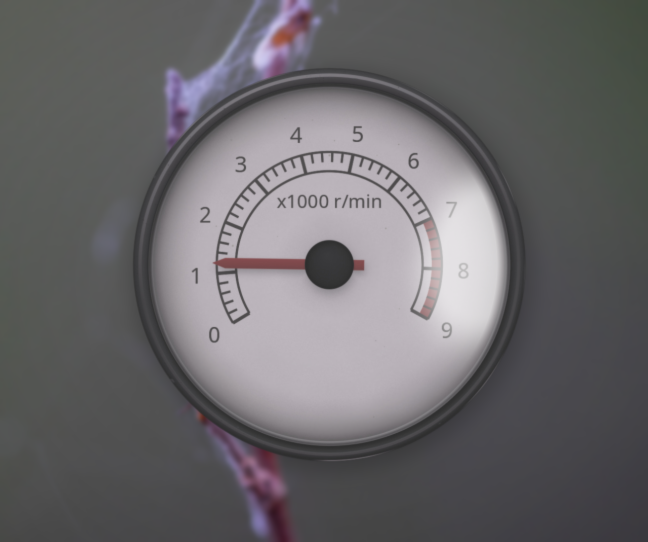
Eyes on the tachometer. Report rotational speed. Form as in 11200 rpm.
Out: 1200 rpm
